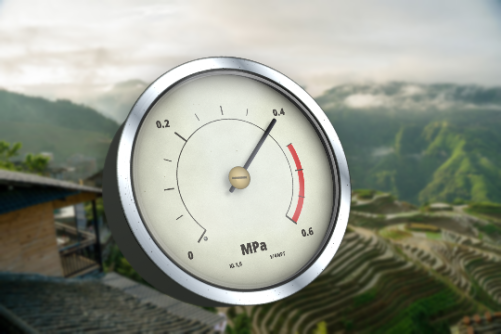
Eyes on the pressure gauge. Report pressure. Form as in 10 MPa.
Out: 0.4 MPa
